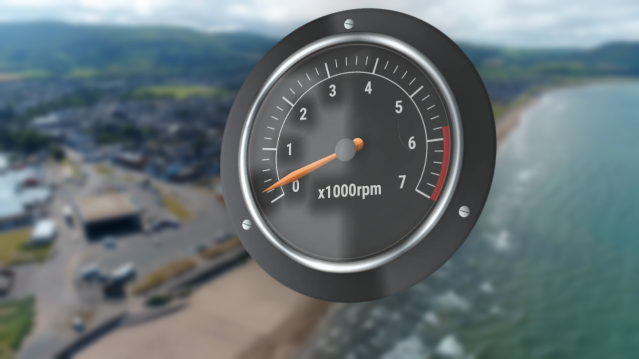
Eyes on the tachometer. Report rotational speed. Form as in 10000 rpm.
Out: 200 rpm
